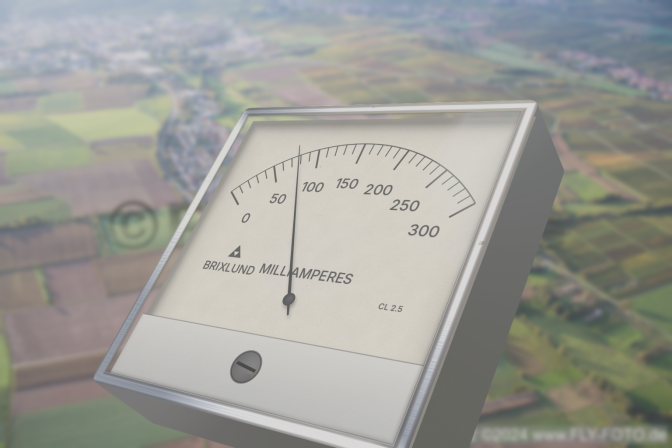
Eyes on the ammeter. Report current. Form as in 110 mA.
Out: 80 mA
